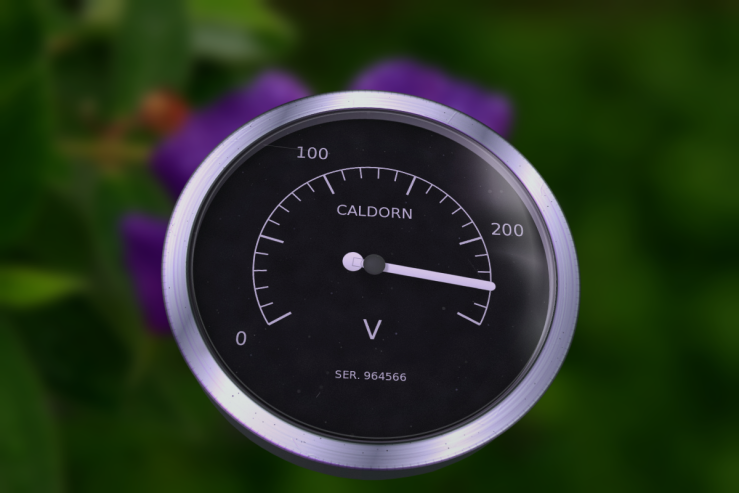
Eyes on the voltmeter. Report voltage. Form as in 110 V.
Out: 230 V
